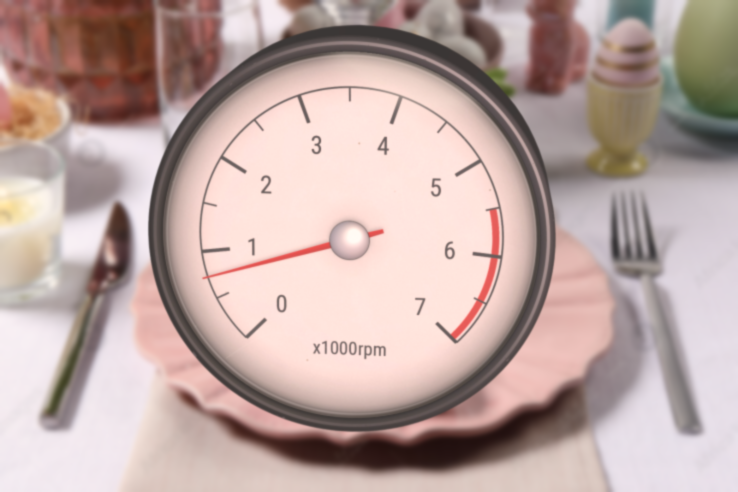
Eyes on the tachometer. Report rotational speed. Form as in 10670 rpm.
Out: 750 rpm
